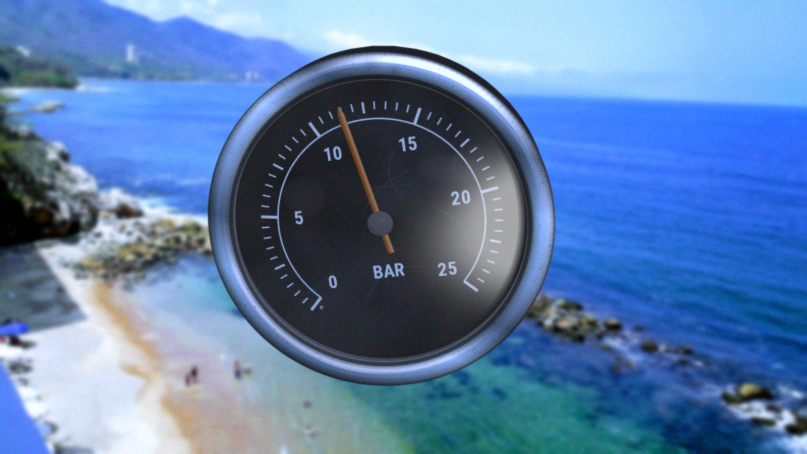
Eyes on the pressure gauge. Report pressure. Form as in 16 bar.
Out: 11.5 bar
